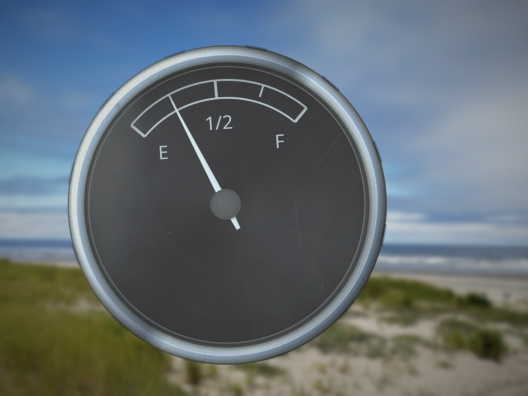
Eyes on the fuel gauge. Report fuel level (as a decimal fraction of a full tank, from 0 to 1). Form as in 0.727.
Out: 0.25
